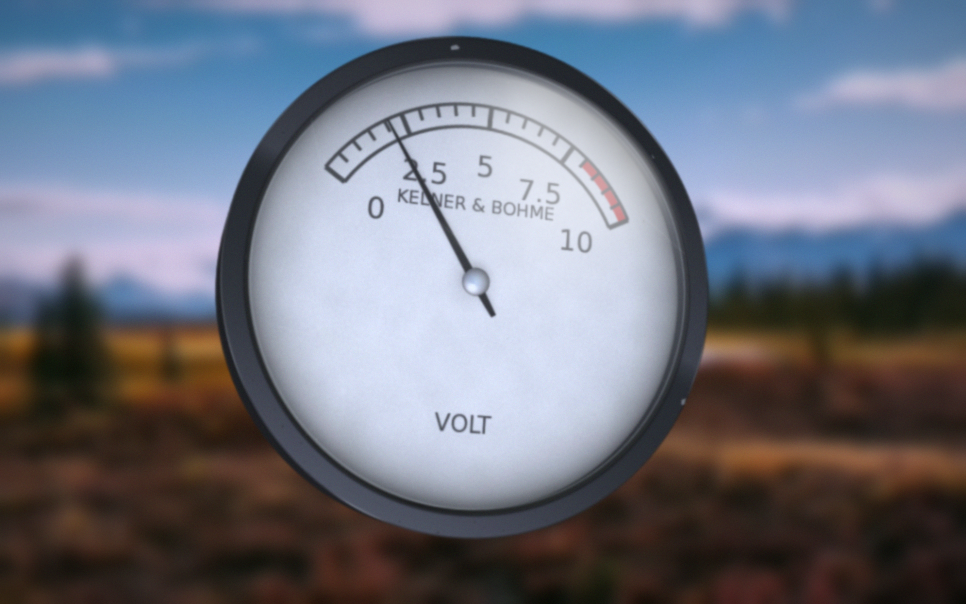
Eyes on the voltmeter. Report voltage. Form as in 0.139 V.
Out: 2 V
